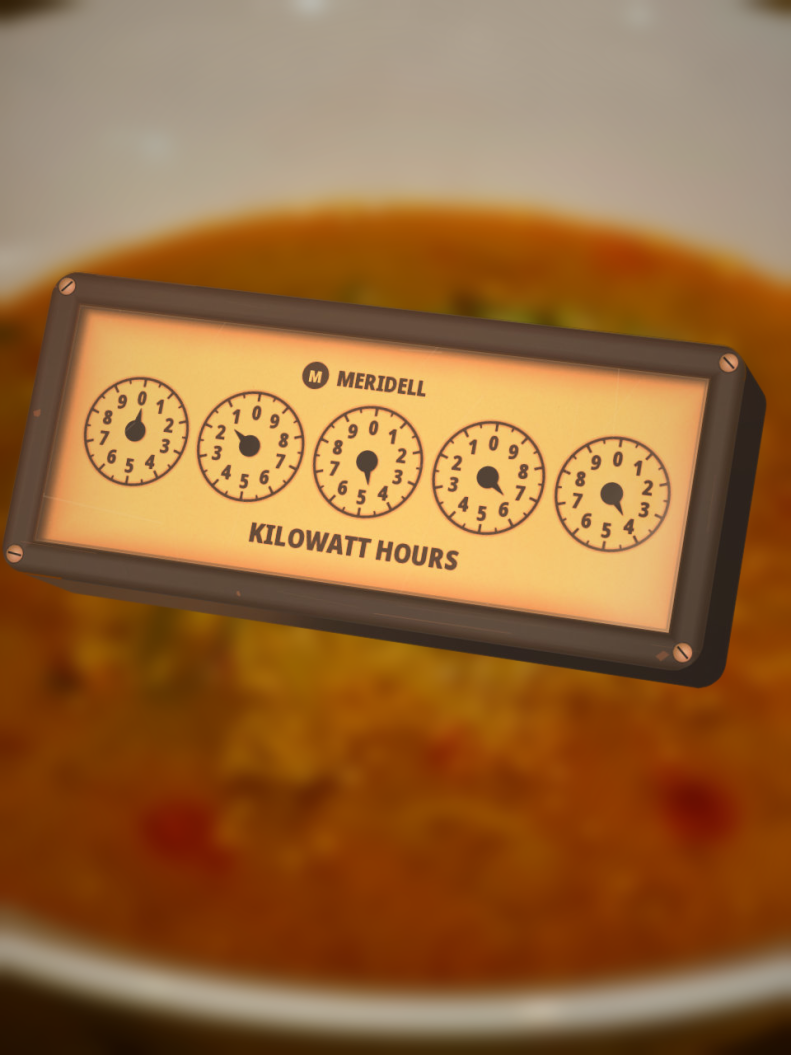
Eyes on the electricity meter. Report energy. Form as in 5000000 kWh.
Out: 1464 kWh
